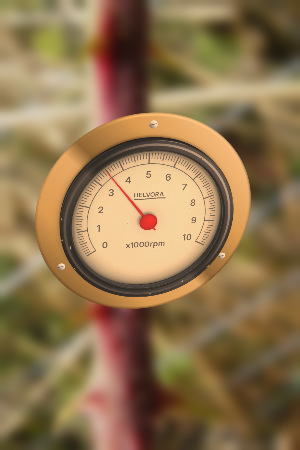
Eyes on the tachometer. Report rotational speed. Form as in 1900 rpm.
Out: 3500 rpm
